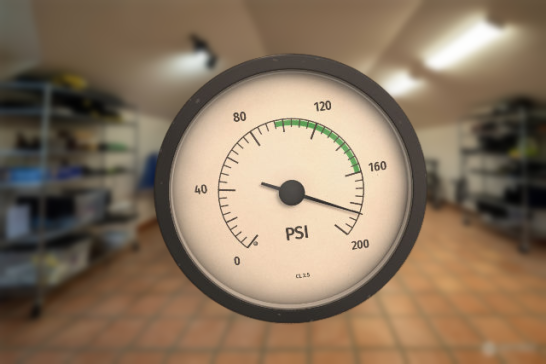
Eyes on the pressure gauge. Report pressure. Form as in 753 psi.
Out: 185 psi
